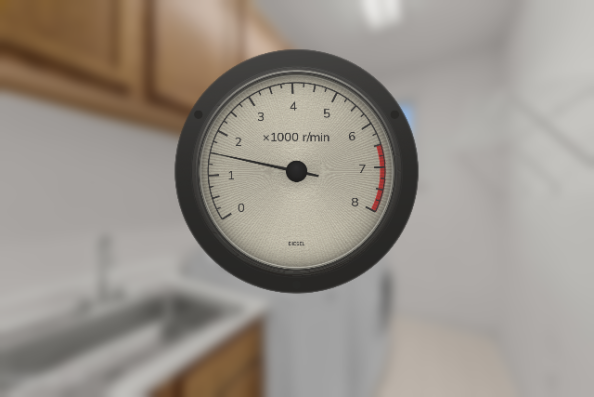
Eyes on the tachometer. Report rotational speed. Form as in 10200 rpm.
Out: 1500 rpm
